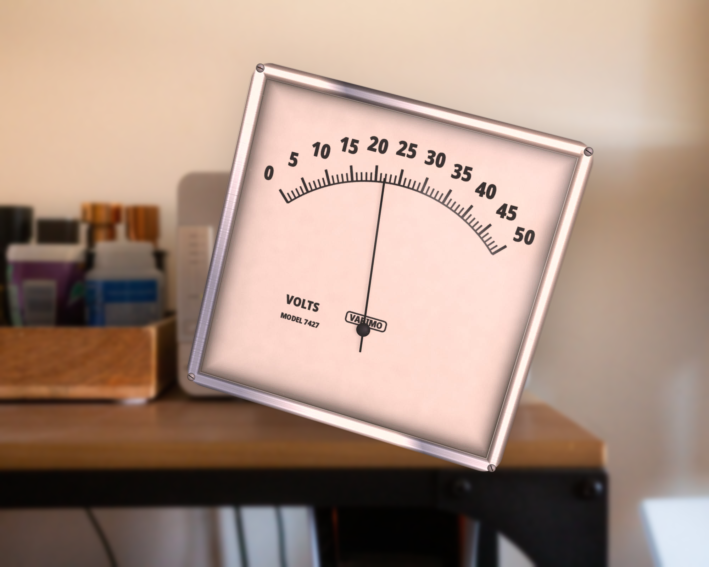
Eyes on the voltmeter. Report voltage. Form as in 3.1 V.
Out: 22 V
